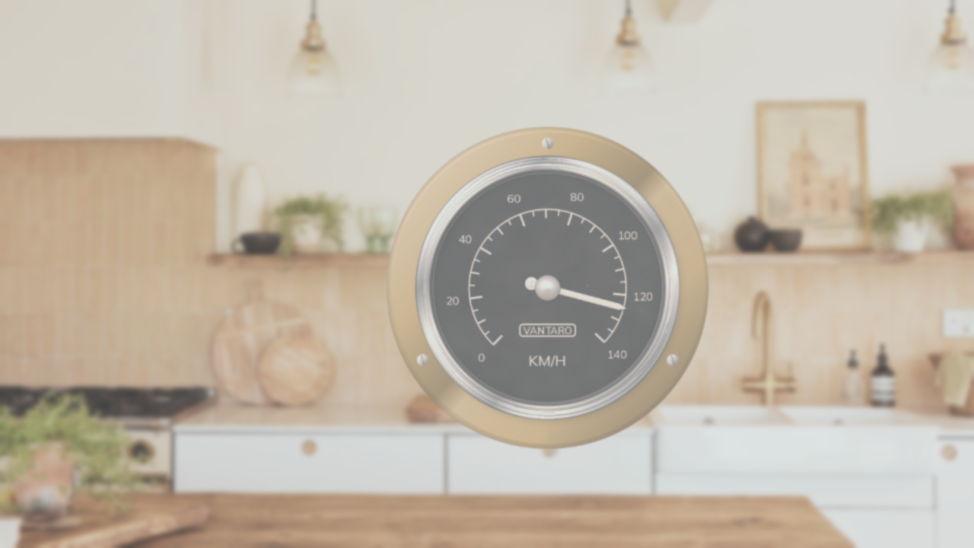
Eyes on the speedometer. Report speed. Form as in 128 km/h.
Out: 125 km/h
